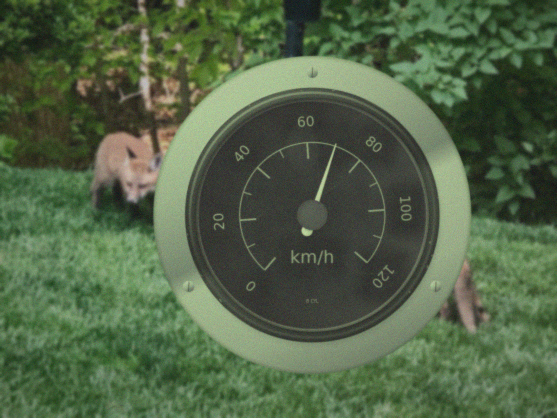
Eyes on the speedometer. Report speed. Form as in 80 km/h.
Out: 70 km/h
